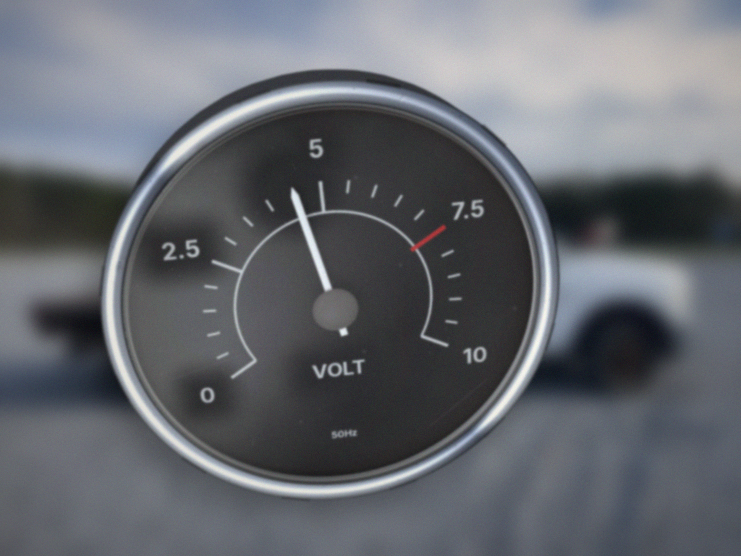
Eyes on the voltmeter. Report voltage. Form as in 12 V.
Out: 4.5 V
